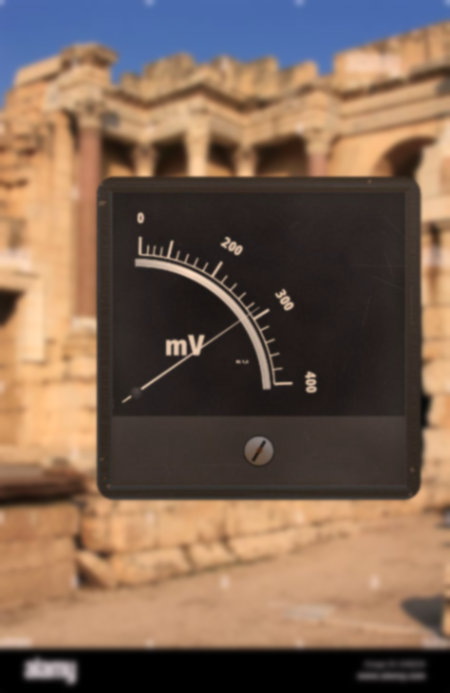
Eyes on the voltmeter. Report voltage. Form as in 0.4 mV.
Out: 290 mV
